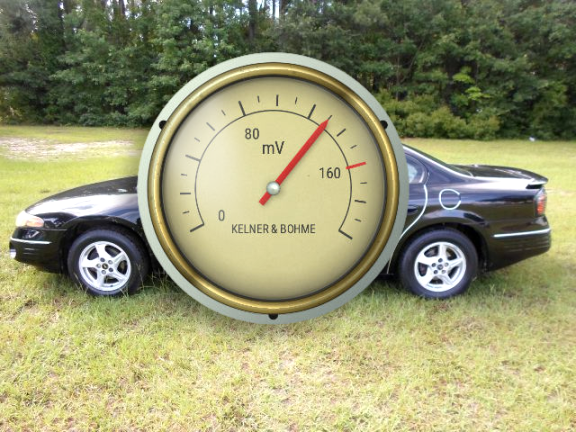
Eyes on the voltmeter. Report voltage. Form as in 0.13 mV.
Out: 130 mV
